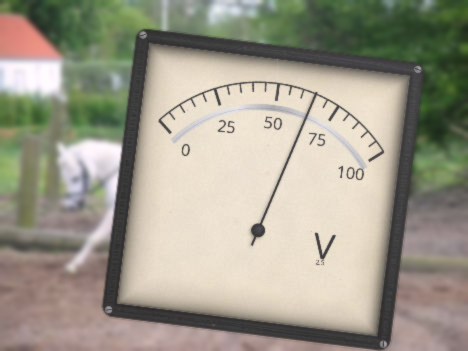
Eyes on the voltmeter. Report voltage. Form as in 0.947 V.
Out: 65 V
